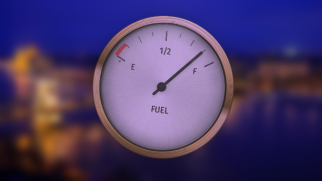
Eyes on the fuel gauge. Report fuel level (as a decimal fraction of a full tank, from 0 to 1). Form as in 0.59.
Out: 0.875
